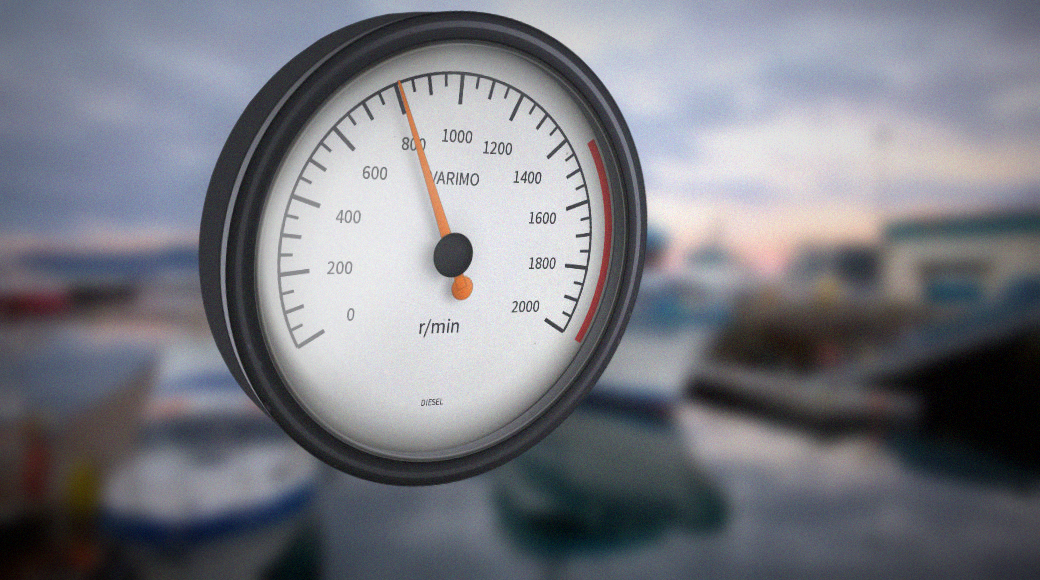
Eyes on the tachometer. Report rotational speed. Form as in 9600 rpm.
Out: 800 rpm
